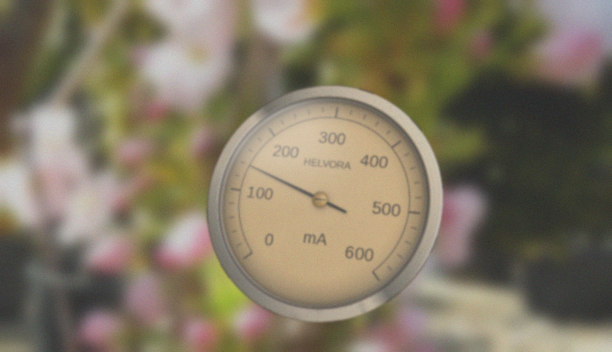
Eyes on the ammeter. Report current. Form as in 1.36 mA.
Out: 140 mA
